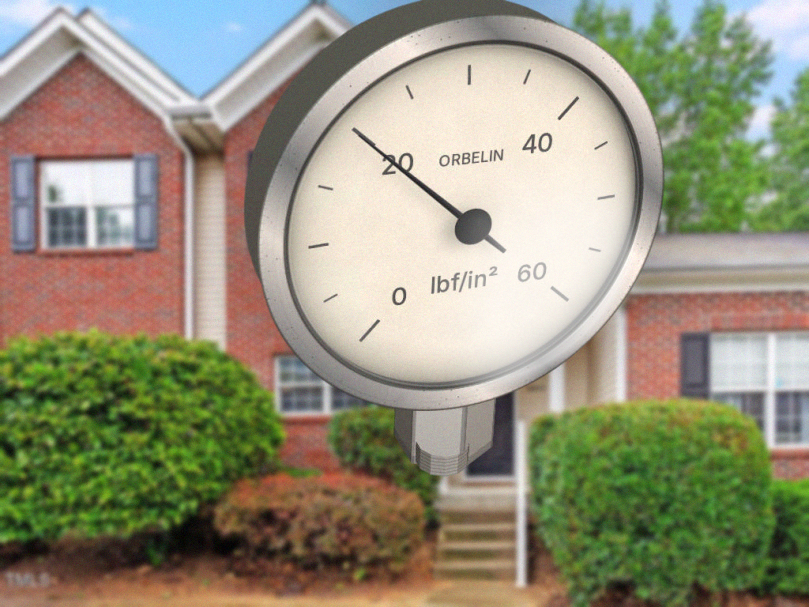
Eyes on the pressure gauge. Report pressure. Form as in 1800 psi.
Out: 20 psi
